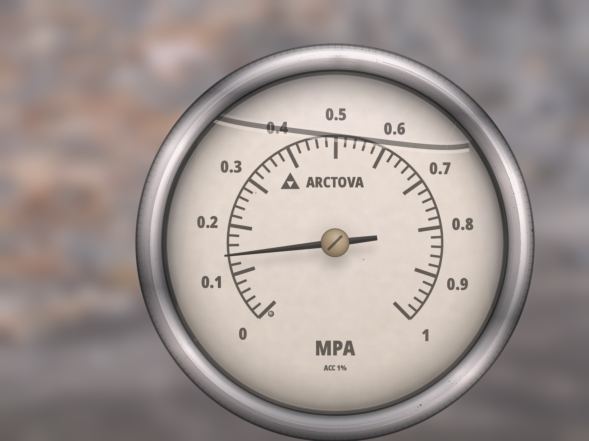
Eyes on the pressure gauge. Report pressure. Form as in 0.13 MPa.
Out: 0.14 MPa
